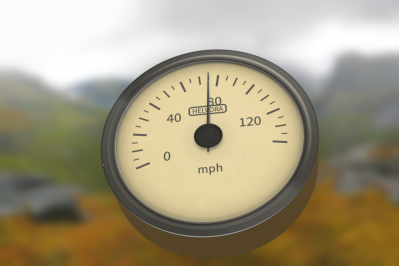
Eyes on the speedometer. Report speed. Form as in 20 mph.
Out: 75 mph
